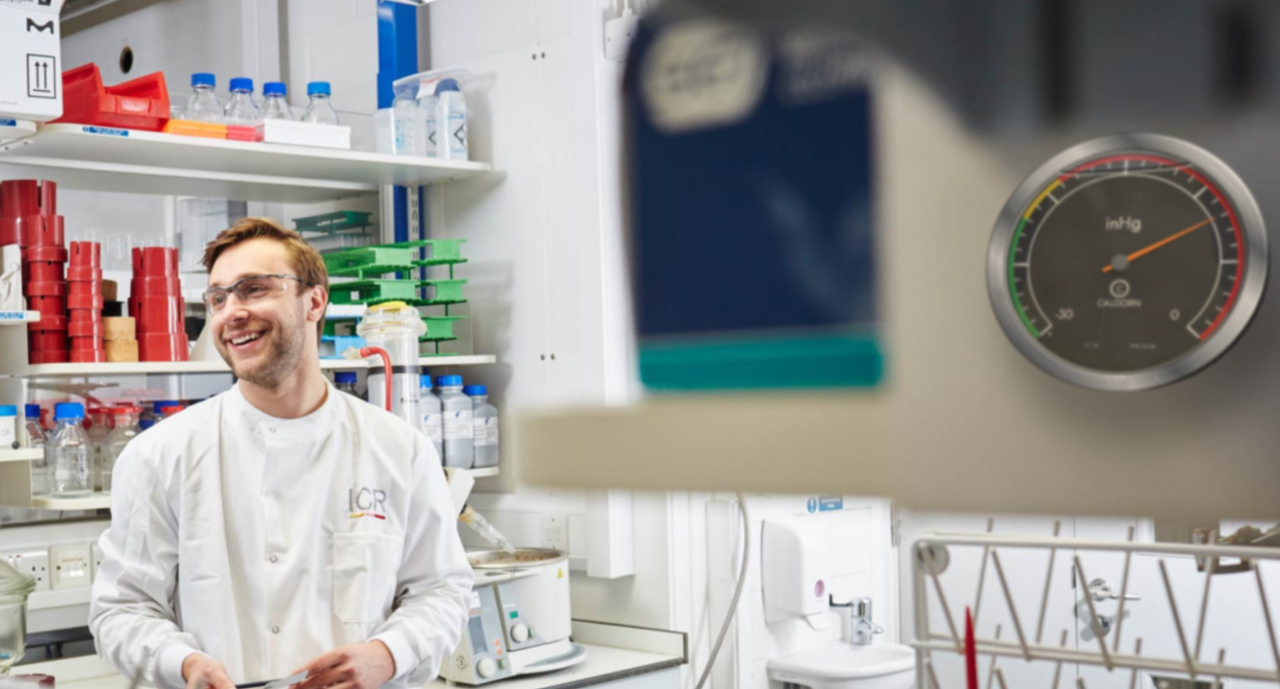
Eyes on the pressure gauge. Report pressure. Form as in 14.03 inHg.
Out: -8 inHg
